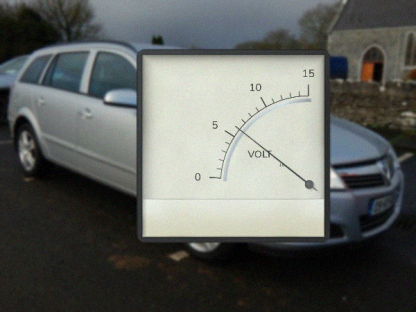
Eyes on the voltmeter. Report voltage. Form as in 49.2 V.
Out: 6 V
